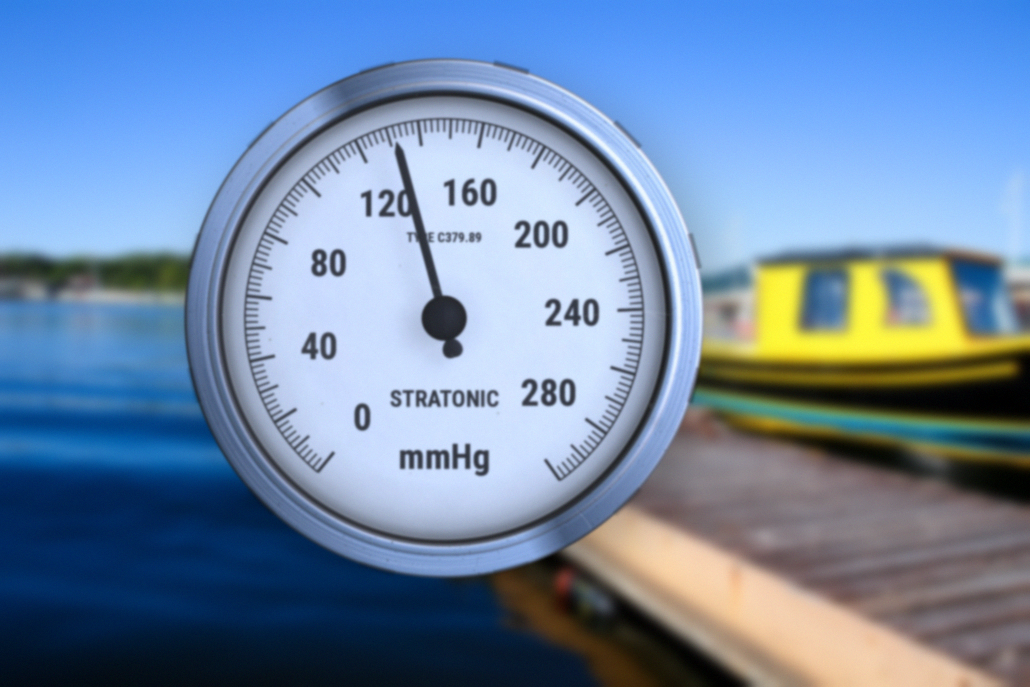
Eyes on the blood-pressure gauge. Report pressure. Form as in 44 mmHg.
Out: 132 mmHg
